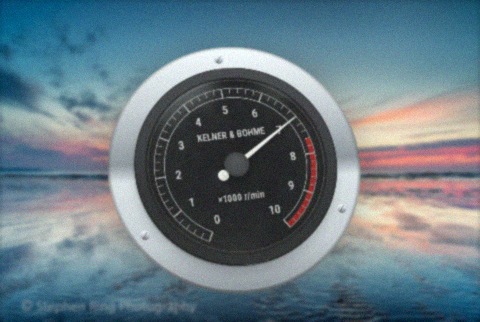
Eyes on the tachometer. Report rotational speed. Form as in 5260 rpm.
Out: 7000 rpm
